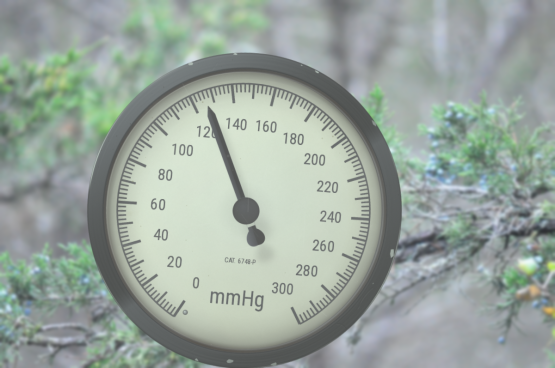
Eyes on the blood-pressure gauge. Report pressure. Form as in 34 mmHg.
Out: 126 mmHg
